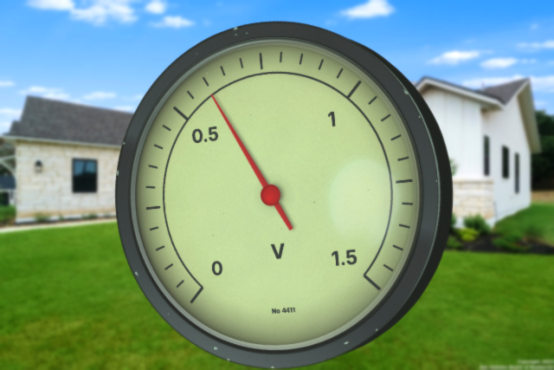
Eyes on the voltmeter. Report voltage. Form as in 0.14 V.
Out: 0.6 V
